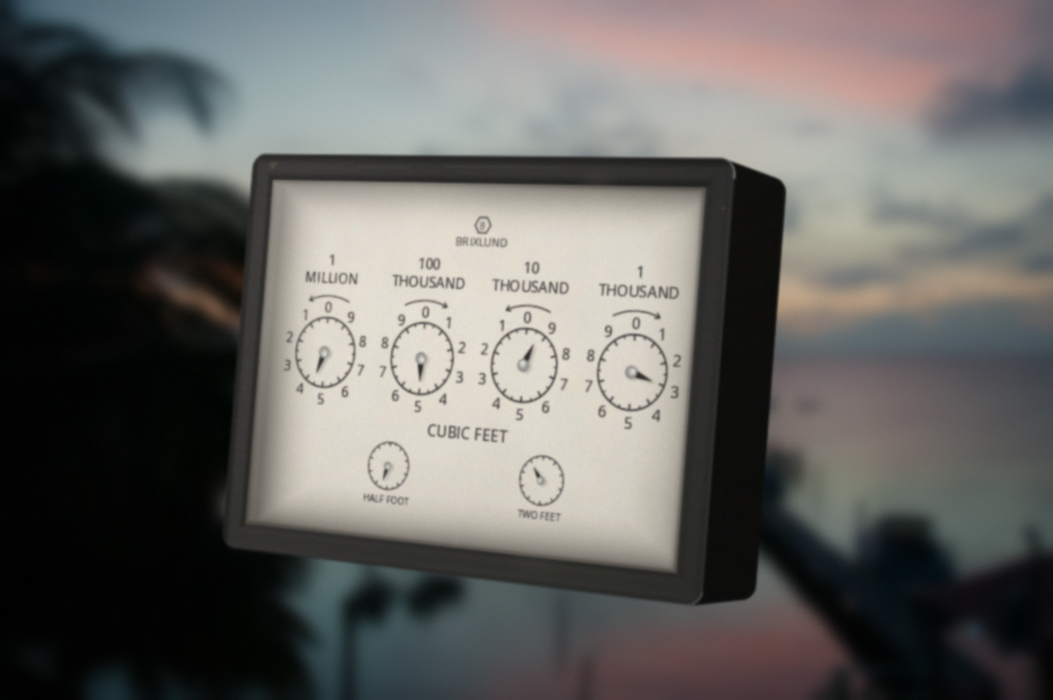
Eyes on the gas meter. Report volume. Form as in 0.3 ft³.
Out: 449300 ft³
